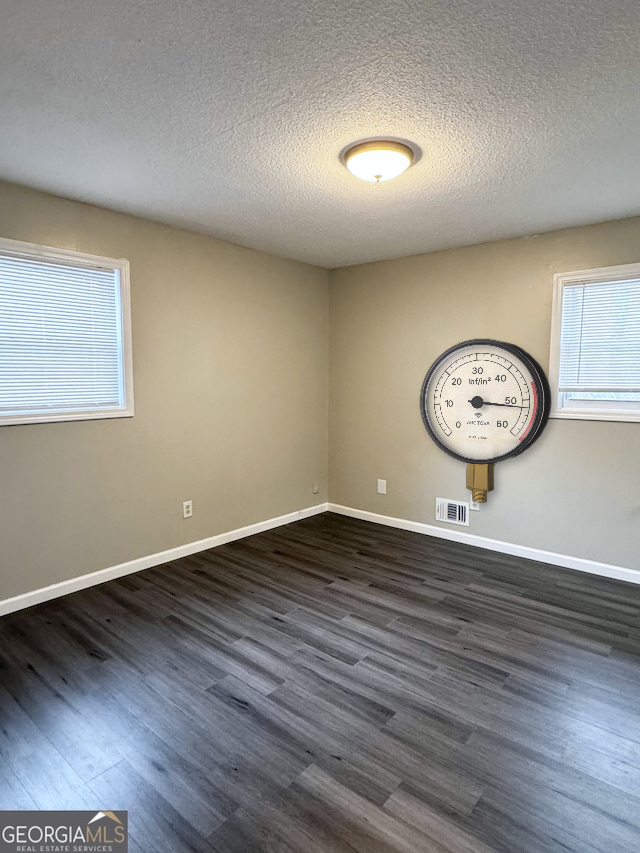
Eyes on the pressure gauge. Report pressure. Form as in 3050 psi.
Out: 52 psi
